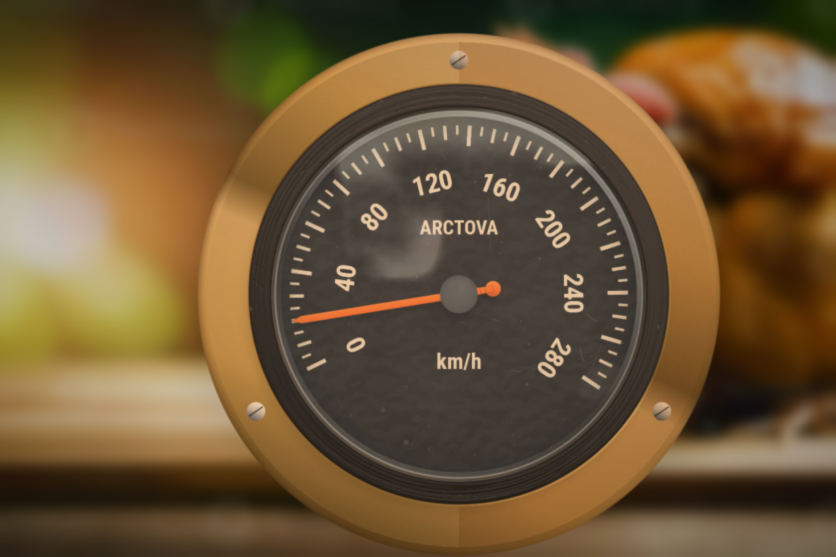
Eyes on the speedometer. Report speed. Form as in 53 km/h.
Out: 20 km/h
